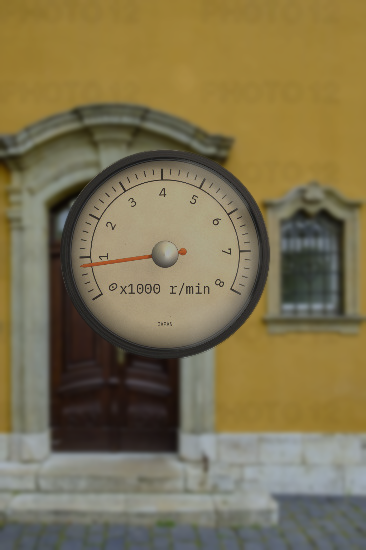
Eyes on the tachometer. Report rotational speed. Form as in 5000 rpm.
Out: 800 rpm
